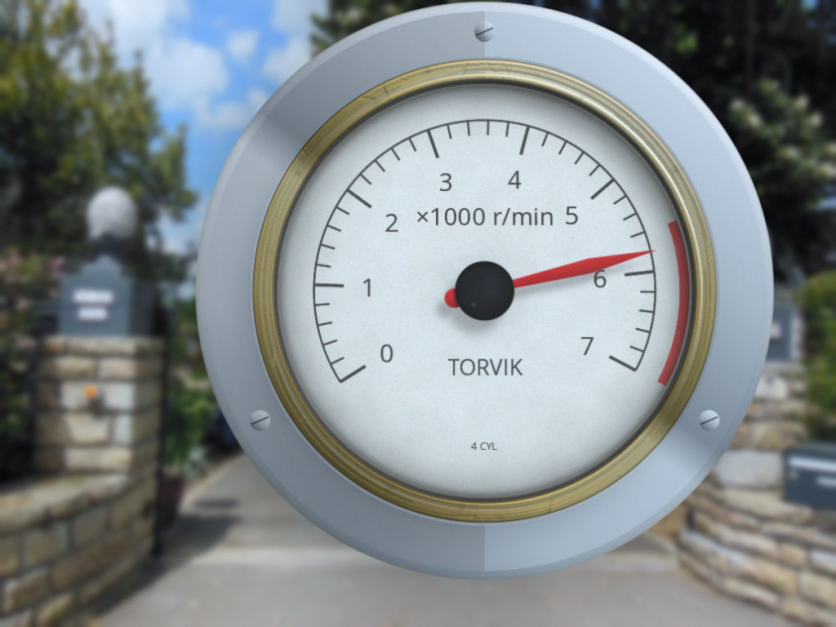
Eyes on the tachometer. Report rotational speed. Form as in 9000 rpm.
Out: 5800 rpm
